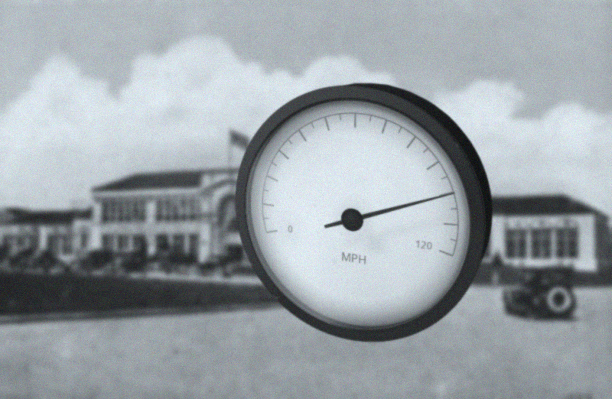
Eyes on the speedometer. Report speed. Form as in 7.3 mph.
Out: 100 mph
